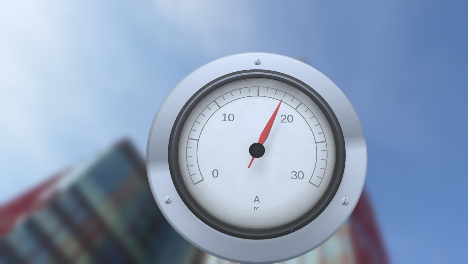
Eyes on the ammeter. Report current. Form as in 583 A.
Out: 18 A
